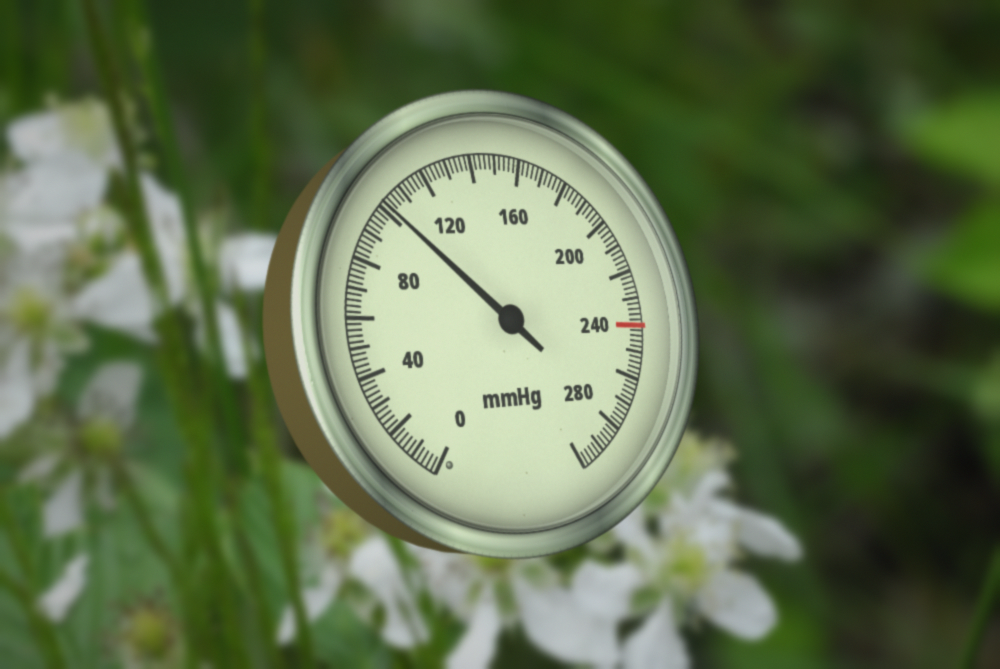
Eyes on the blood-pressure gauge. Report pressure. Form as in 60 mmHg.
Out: 100 mmHg
